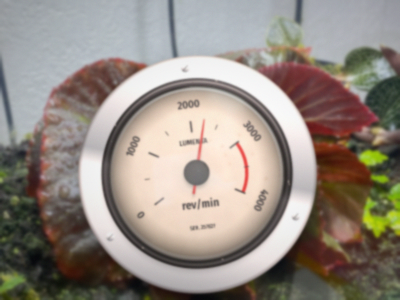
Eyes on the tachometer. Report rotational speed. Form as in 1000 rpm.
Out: 2250 rpm
